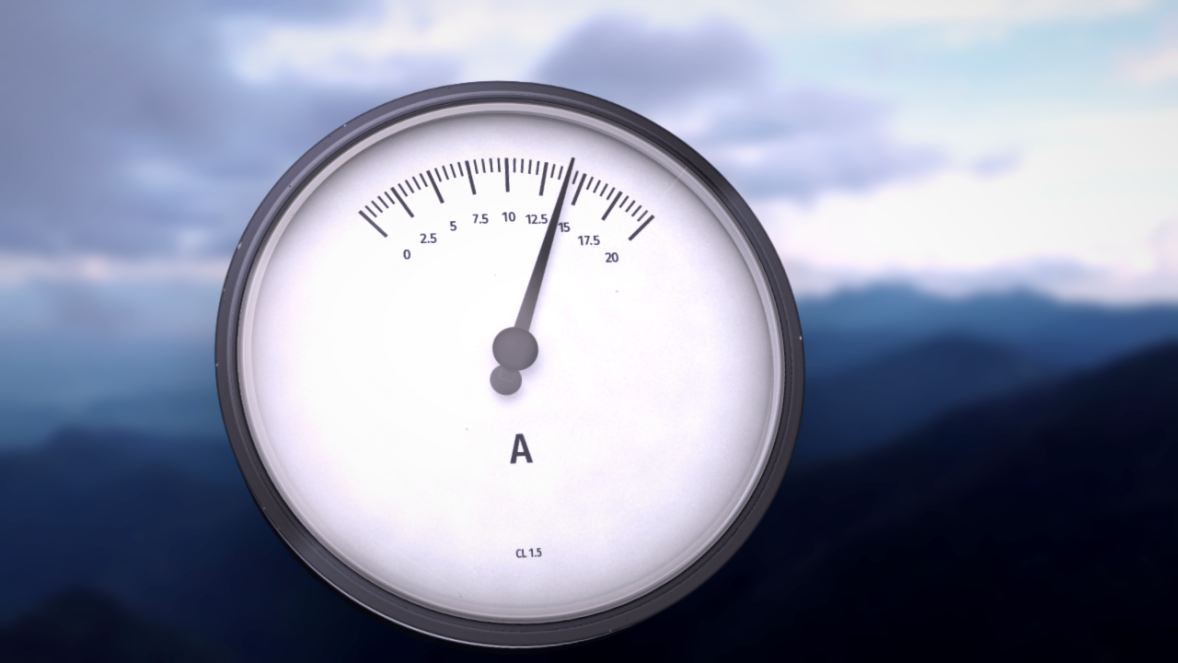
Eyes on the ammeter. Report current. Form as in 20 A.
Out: 14 A
